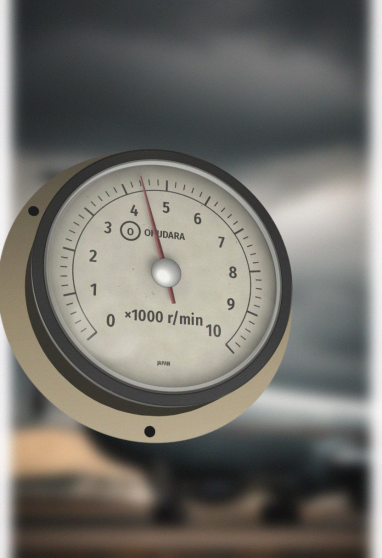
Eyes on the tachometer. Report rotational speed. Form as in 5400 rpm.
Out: 4400 rpm
